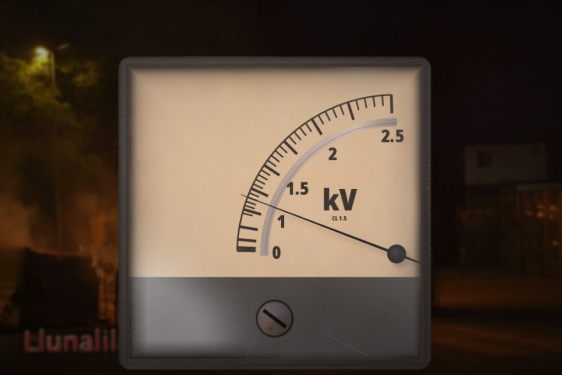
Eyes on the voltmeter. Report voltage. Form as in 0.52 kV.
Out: 1.15 kV
